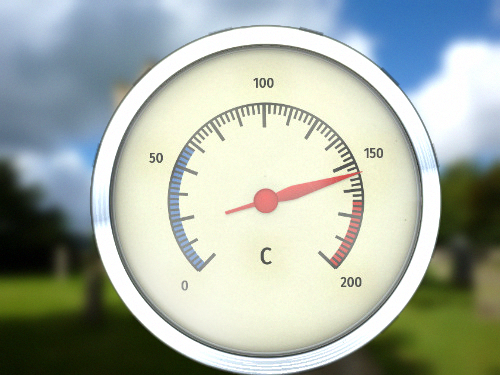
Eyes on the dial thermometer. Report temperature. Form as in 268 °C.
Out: 155 °C
